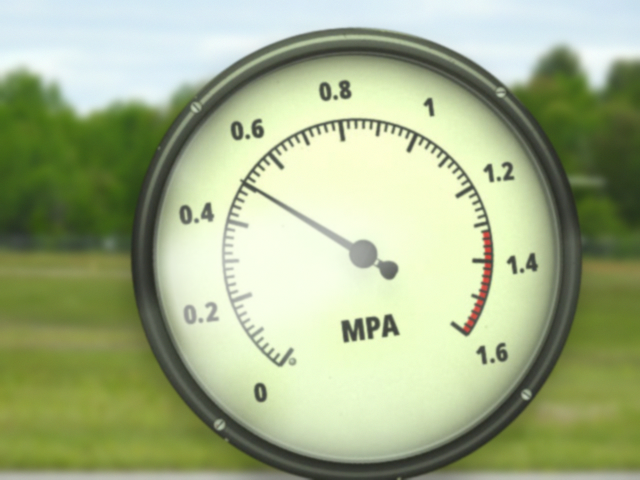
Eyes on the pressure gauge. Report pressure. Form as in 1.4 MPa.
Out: 0.5 MPa
